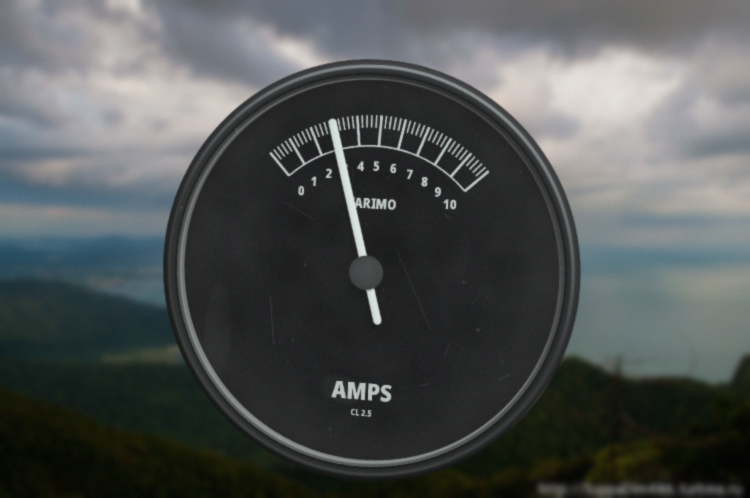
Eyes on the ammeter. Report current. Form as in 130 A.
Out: 3 A
